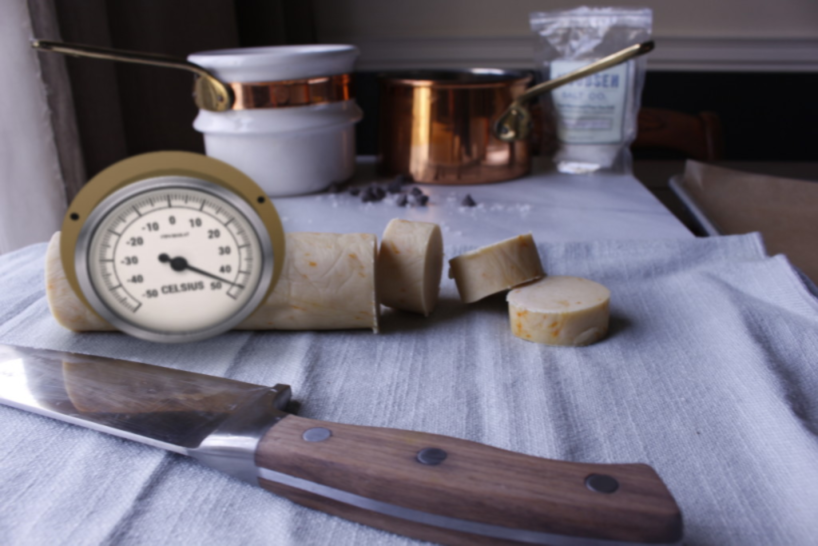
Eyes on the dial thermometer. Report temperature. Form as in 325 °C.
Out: 45 °C
